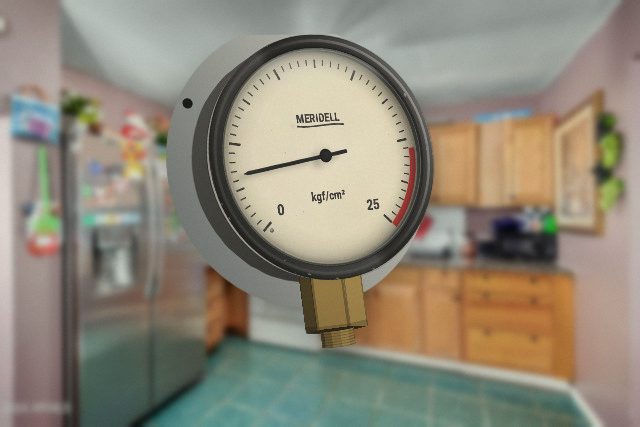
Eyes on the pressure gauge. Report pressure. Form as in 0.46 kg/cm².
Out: 3.25 kg/cm²
